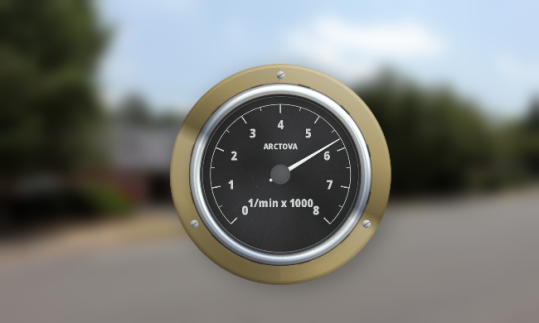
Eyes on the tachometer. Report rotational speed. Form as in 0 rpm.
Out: 5750 rpm
